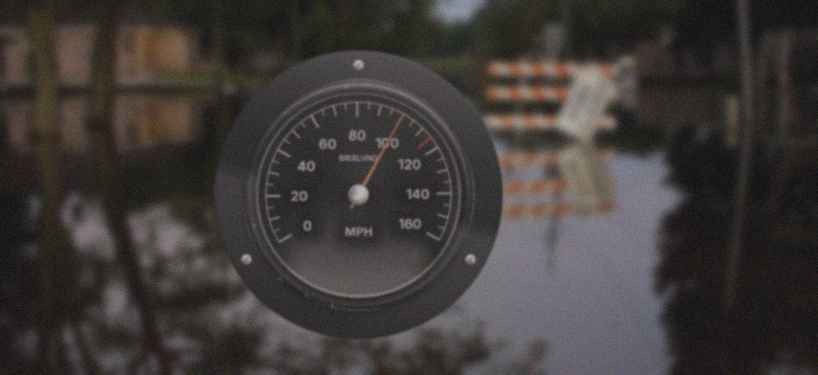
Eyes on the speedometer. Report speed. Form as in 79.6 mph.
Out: 100 mph
